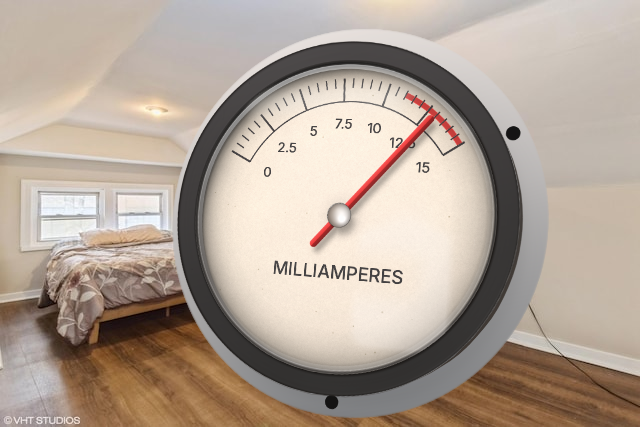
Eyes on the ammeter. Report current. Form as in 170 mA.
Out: 13 mA
